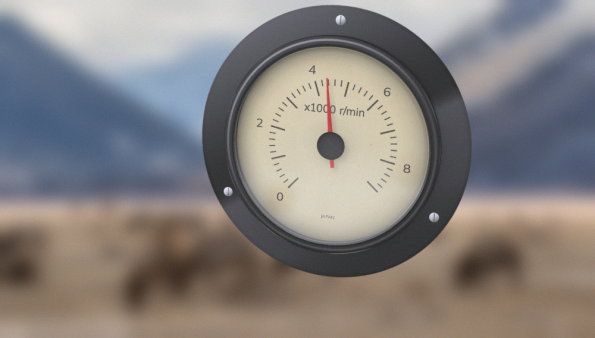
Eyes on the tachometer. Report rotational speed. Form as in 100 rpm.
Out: 4400 rpm
